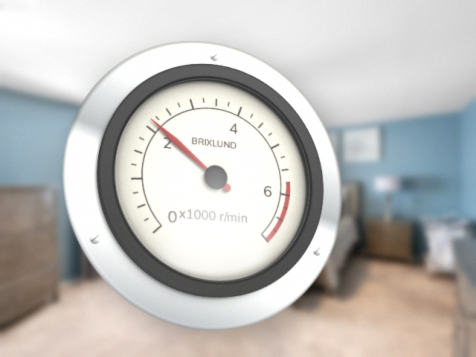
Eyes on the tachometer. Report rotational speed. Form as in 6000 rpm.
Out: 2125 rpm
